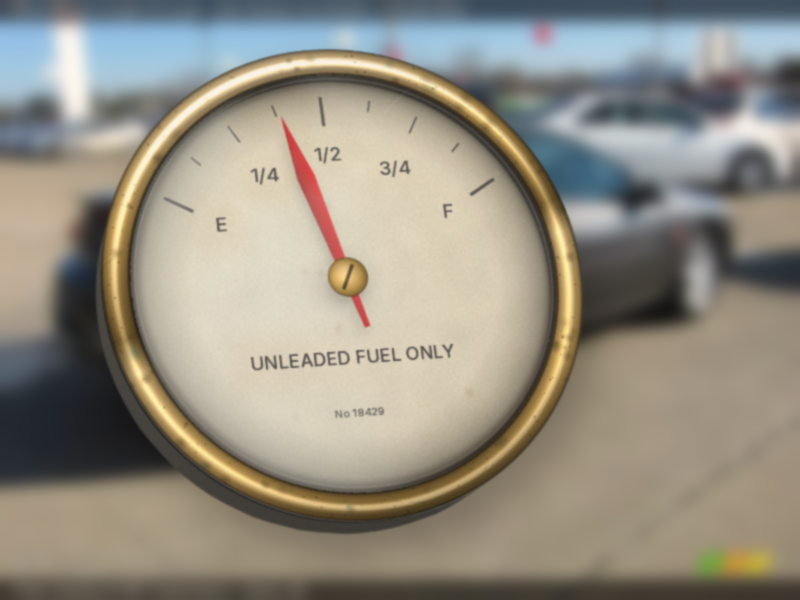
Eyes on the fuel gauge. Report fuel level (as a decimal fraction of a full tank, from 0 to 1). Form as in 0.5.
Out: 0.375
